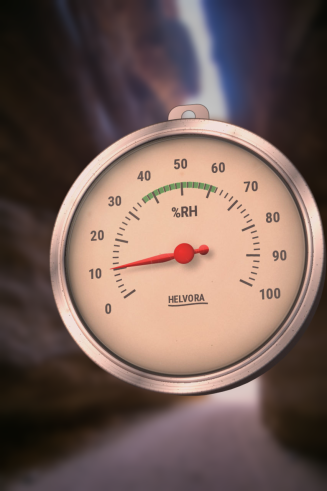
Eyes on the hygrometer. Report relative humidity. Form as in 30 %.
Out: 10 %
